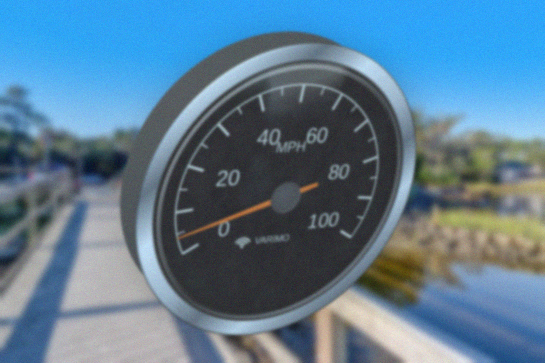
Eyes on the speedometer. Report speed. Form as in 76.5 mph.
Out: 5 mph
